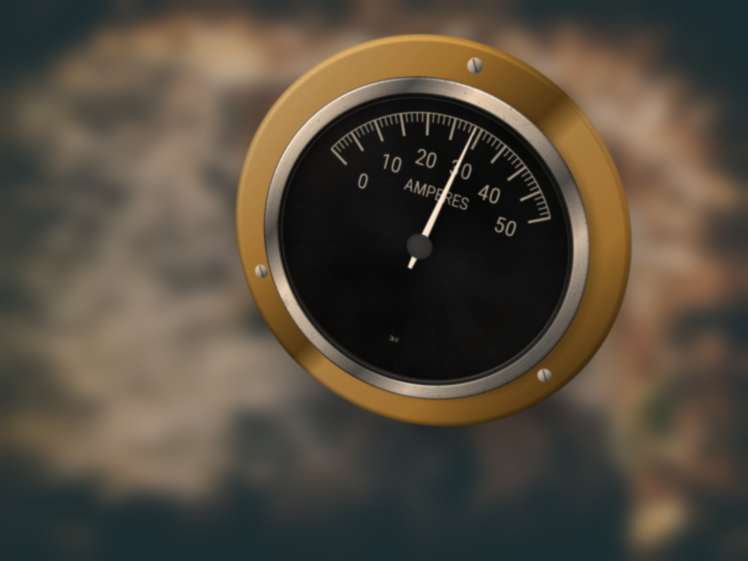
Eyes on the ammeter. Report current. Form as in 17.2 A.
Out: 29 A
